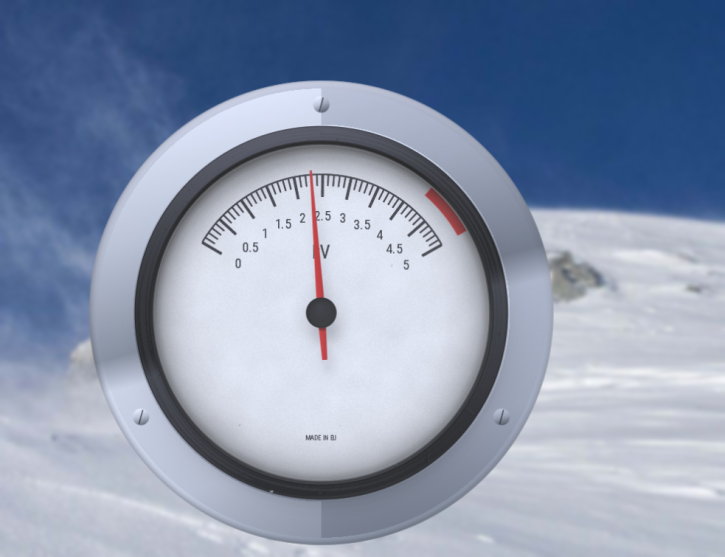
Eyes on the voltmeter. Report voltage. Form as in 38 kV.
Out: 2.3 kV
